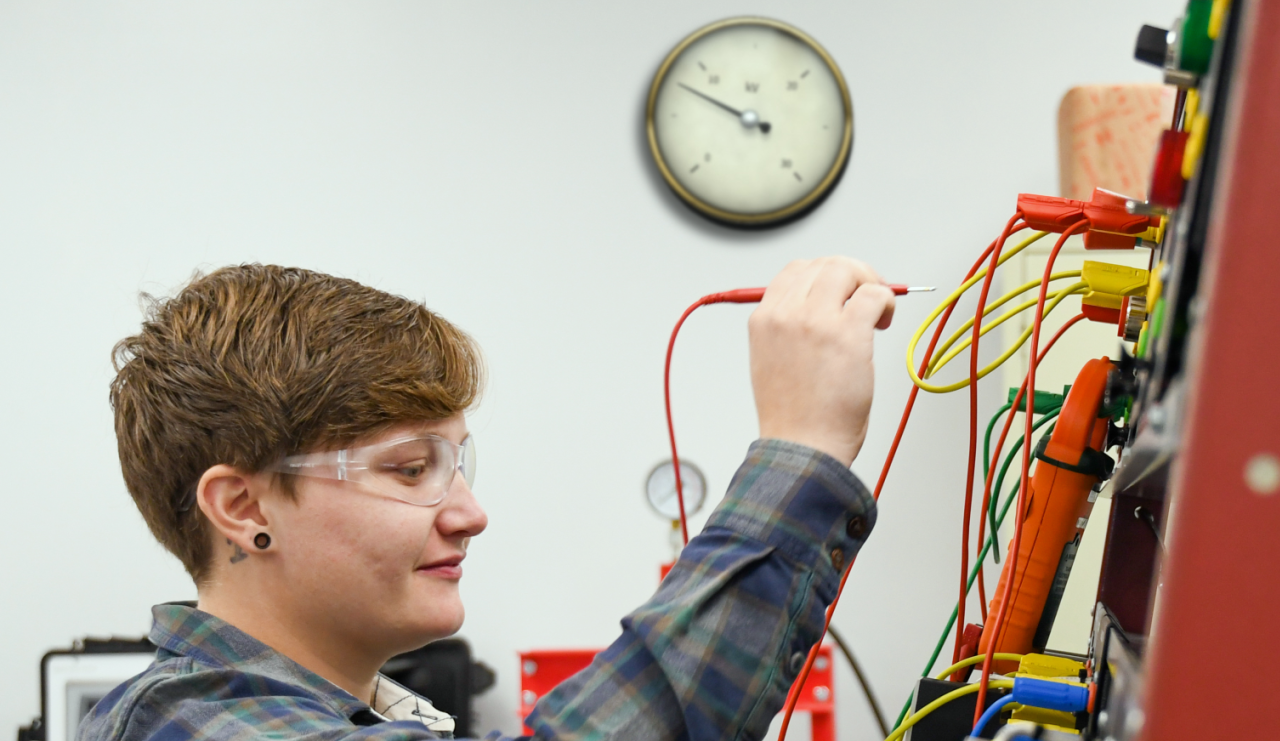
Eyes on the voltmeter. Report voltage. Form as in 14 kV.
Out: 7.5 kV
